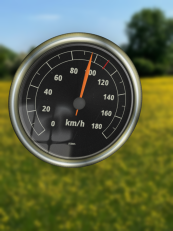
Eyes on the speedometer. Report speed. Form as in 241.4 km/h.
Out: 95 km/h
